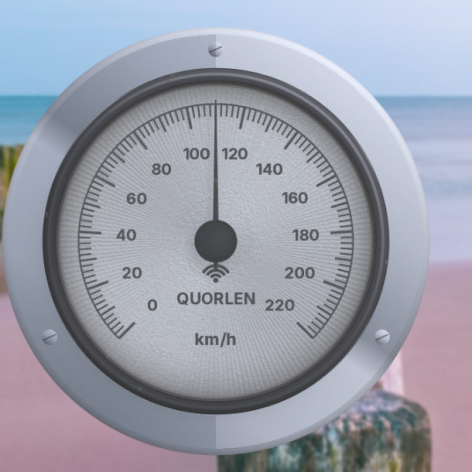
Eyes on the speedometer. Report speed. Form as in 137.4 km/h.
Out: 110 km/h
